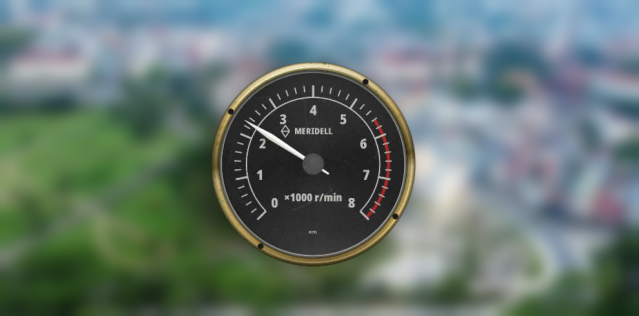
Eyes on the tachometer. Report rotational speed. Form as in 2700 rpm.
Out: 2300 rpm
